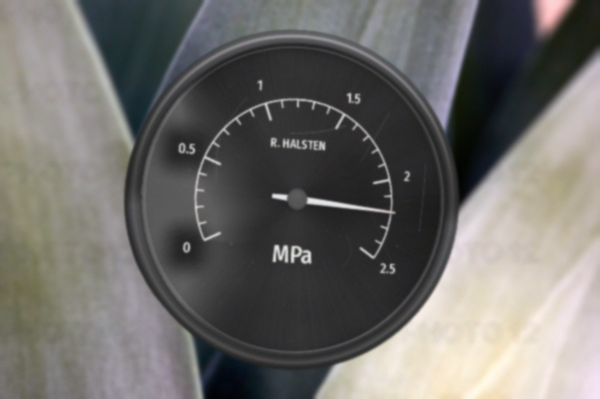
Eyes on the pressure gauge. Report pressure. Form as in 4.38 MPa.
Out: 2.2 MPa
